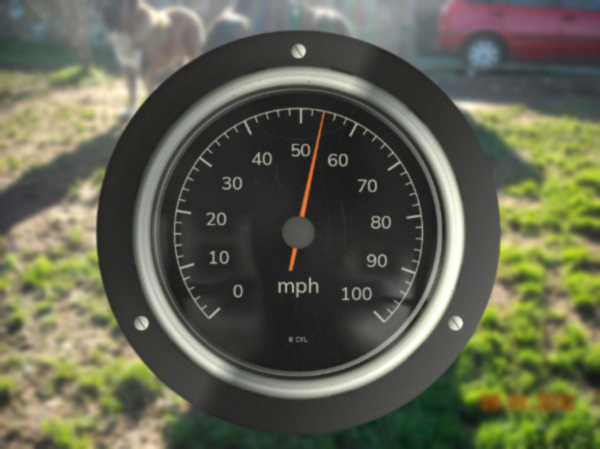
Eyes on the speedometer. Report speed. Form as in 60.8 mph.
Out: 54 mph
